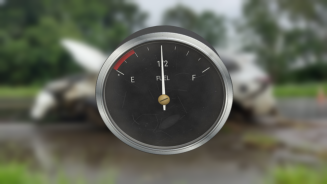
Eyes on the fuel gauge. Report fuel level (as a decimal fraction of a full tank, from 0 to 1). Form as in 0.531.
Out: 0.5
